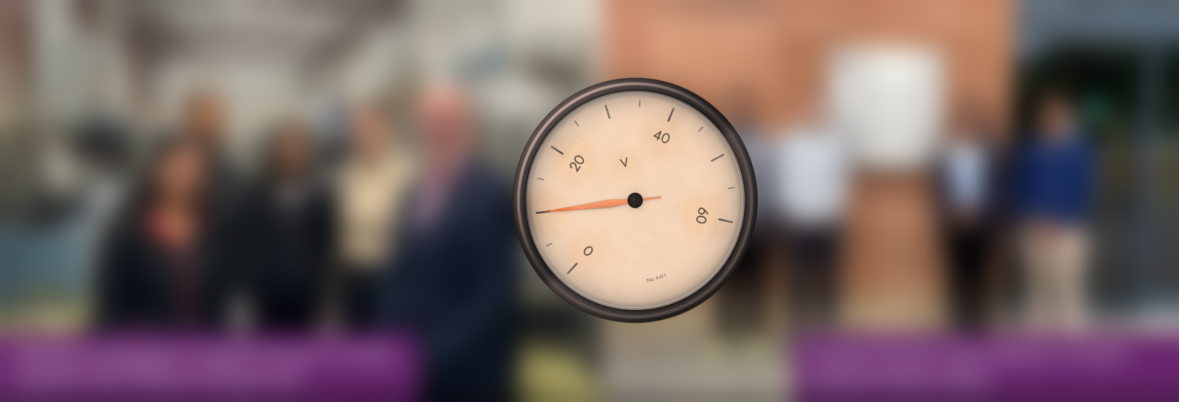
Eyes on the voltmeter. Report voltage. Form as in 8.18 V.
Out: 10 V
